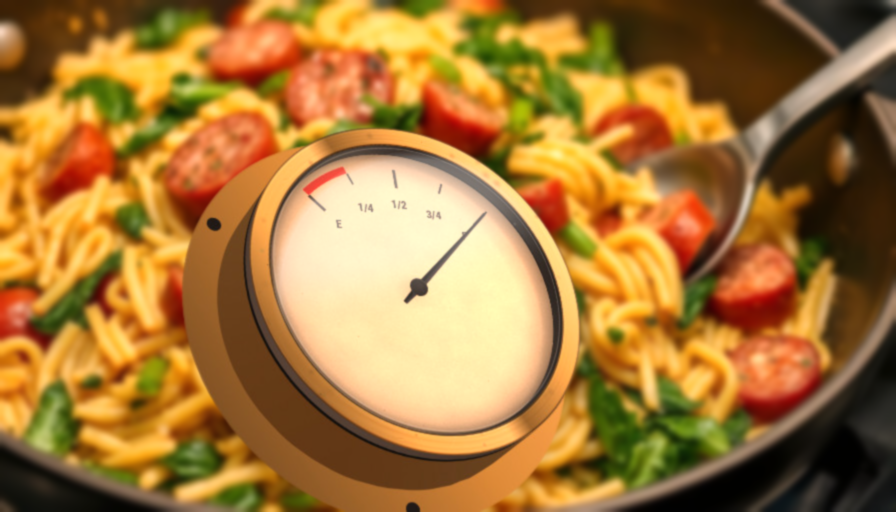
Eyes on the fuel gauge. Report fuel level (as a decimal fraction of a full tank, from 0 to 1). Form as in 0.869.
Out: 1
